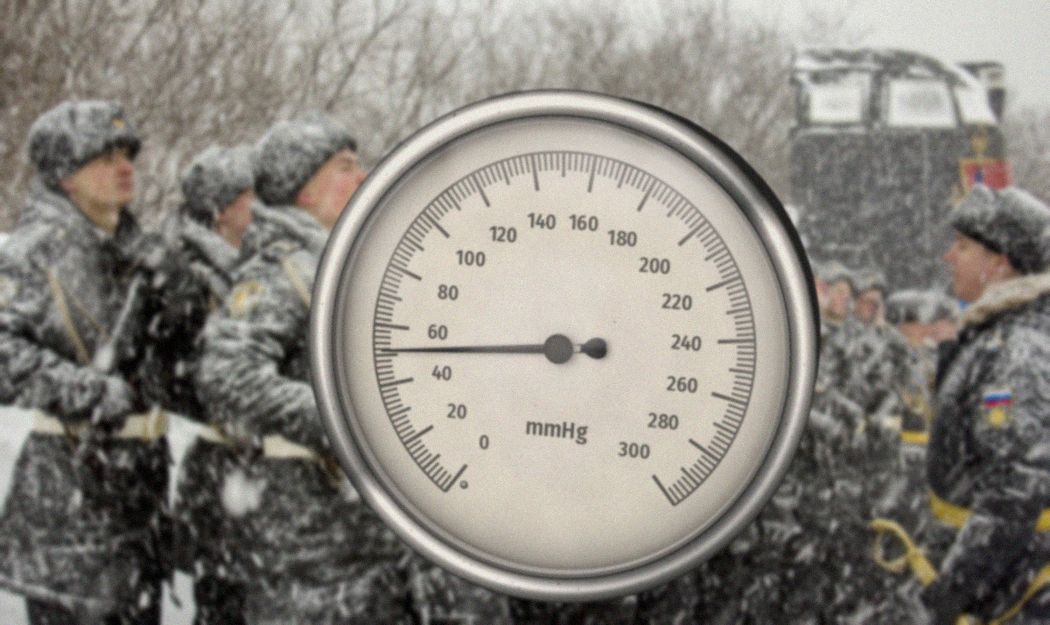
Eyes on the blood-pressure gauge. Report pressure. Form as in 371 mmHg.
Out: 52 mmHg
